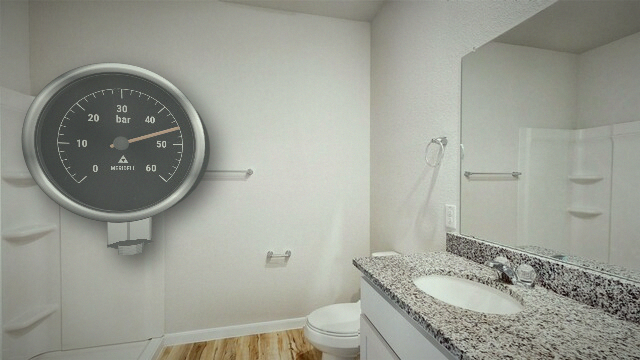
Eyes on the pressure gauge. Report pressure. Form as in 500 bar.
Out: 46 bar
